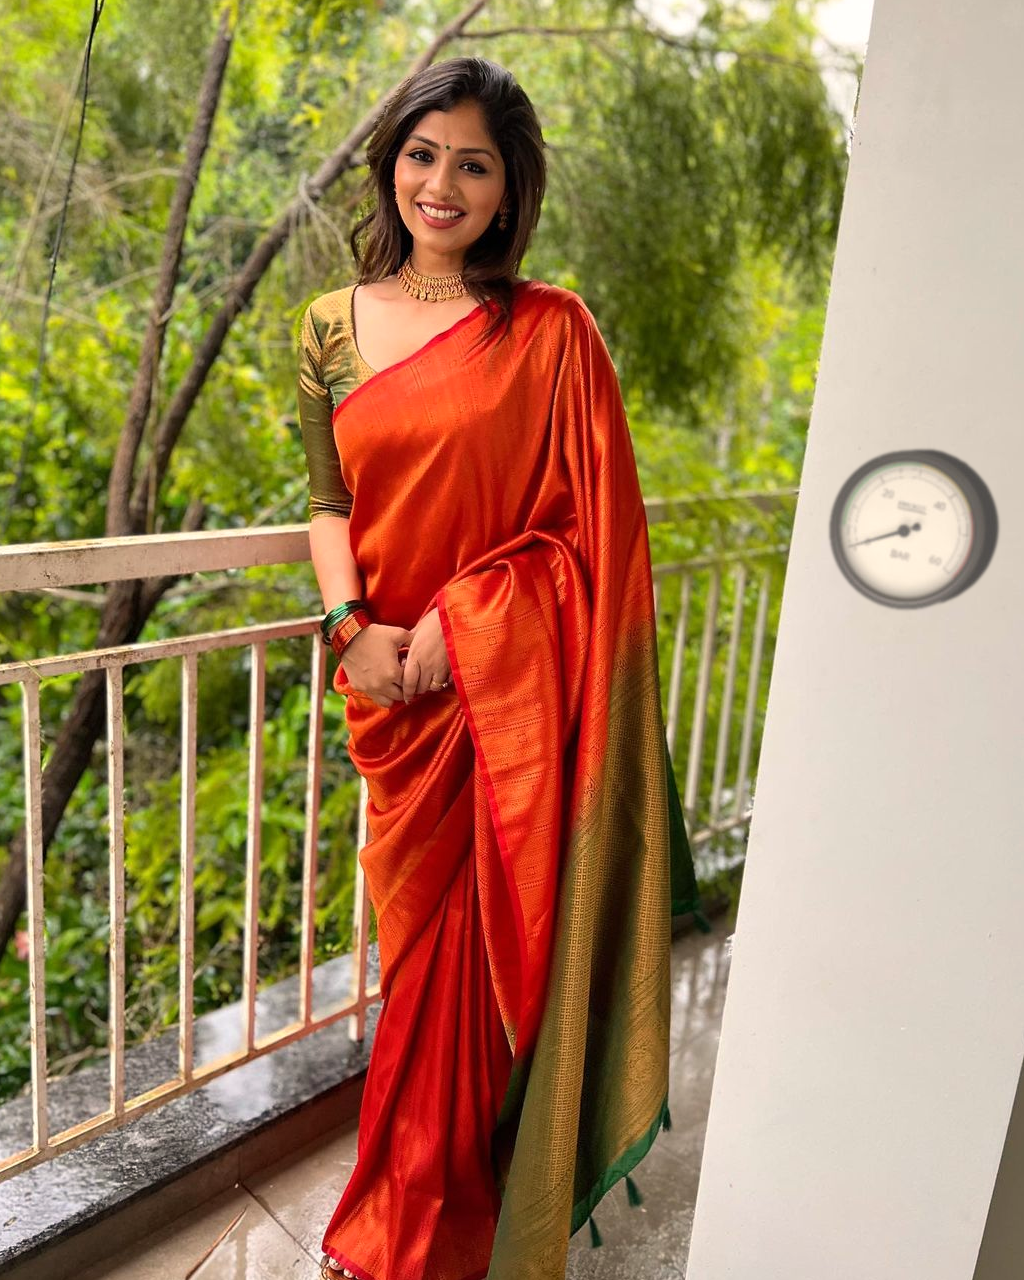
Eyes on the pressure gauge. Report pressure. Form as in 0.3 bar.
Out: 0 bar
